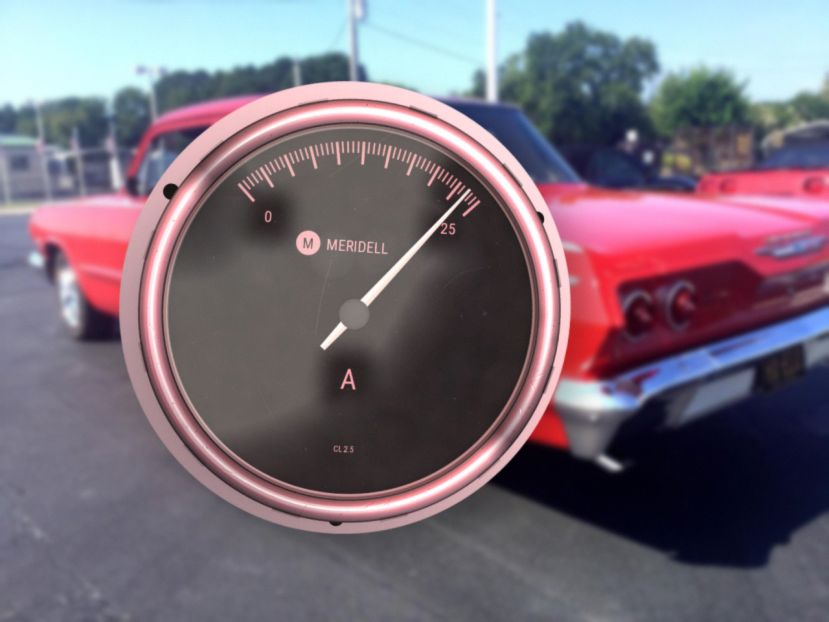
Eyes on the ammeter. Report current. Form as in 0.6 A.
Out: 23.5 A
